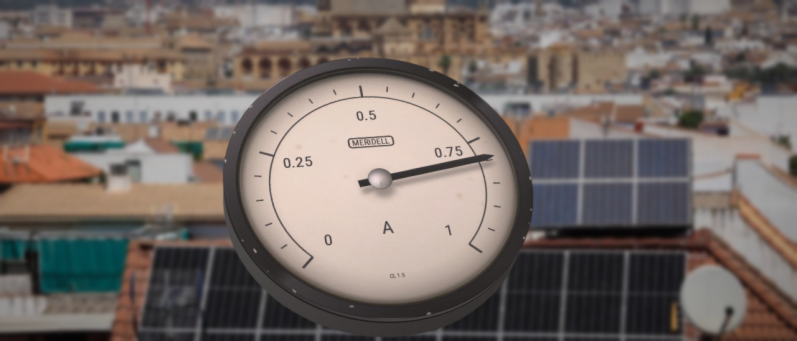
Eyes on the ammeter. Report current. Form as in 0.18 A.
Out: 0.8 A
